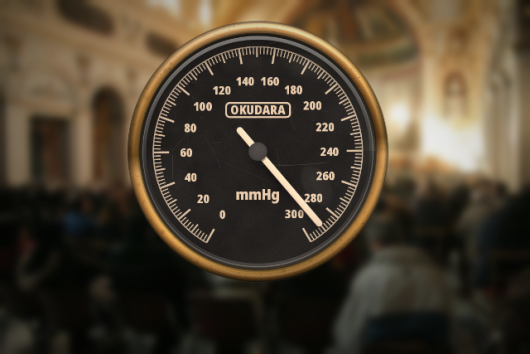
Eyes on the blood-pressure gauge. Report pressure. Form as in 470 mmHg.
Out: 290 mmHg
